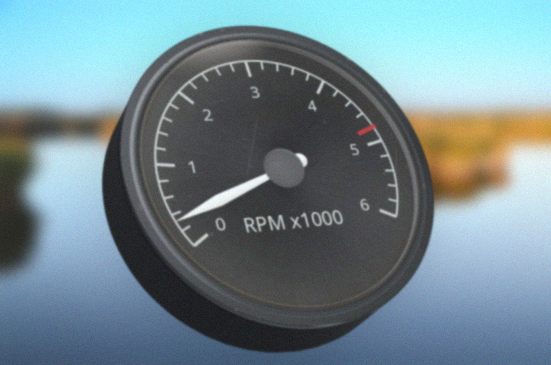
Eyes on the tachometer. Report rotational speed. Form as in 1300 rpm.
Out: 300 rpm
